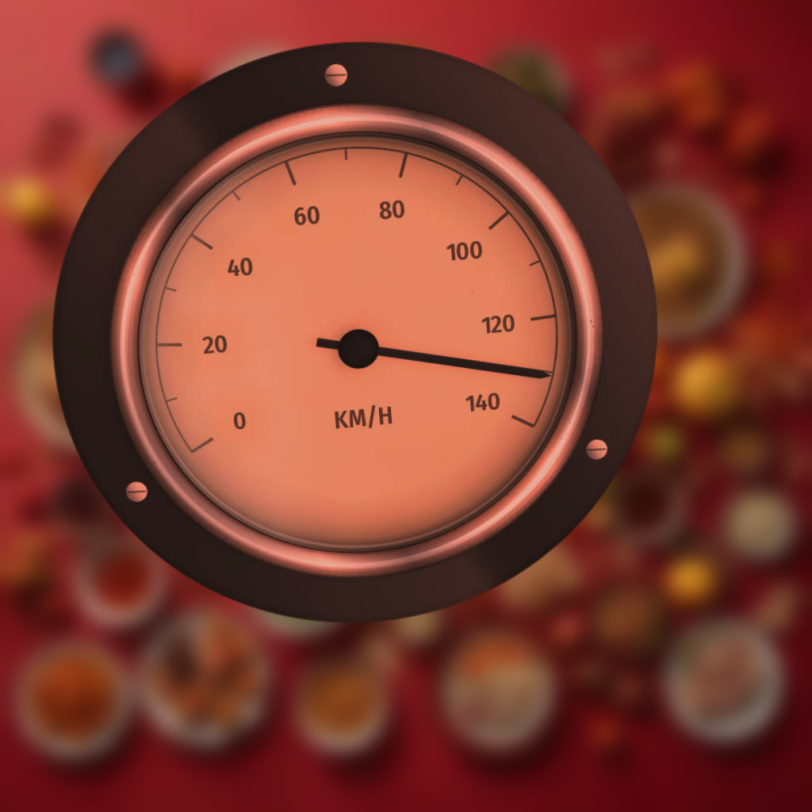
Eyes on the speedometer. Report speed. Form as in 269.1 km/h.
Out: 130 km/h
